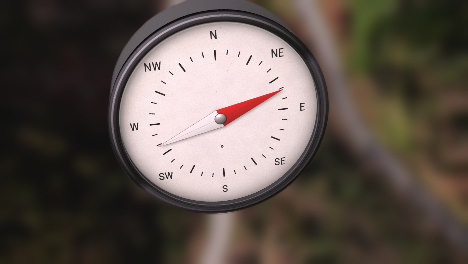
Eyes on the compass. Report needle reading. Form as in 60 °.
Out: 70 °
